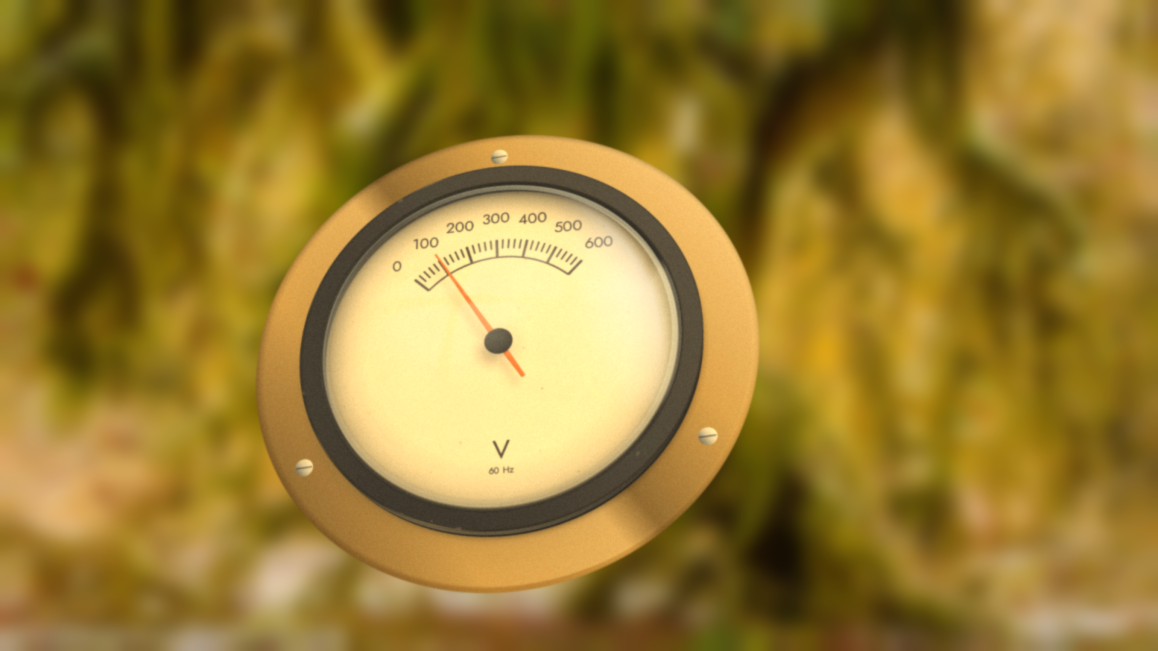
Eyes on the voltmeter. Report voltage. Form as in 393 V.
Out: 100 V
